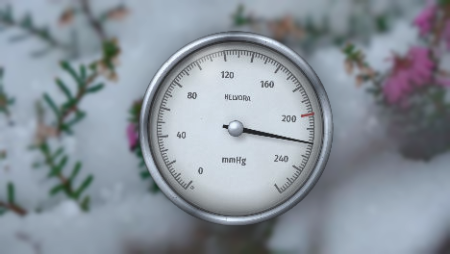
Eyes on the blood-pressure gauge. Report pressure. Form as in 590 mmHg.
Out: 220 mmHg
